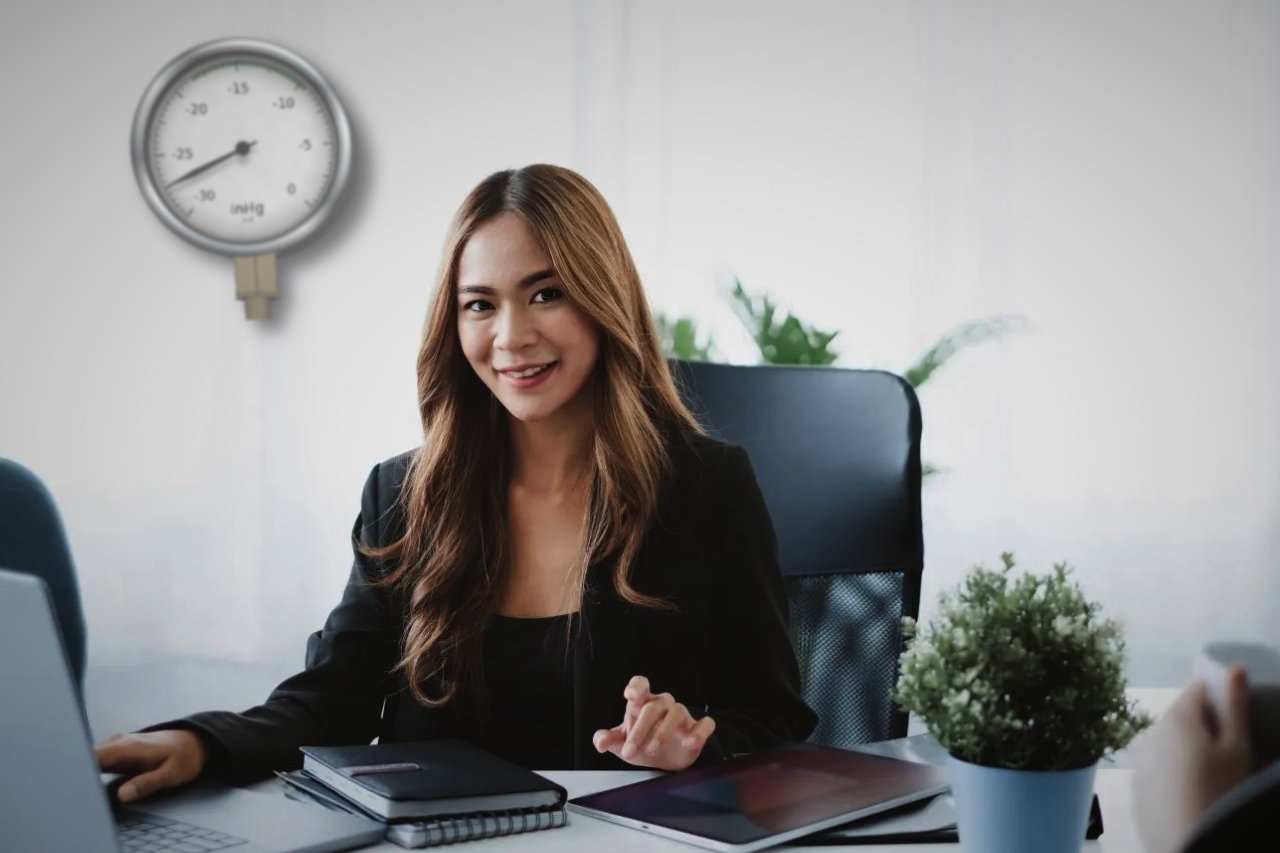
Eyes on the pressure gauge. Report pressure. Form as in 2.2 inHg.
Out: -27.5 inHg
